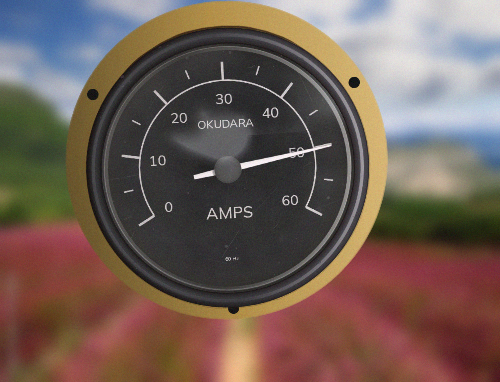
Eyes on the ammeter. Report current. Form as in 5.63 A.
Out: 50 A
